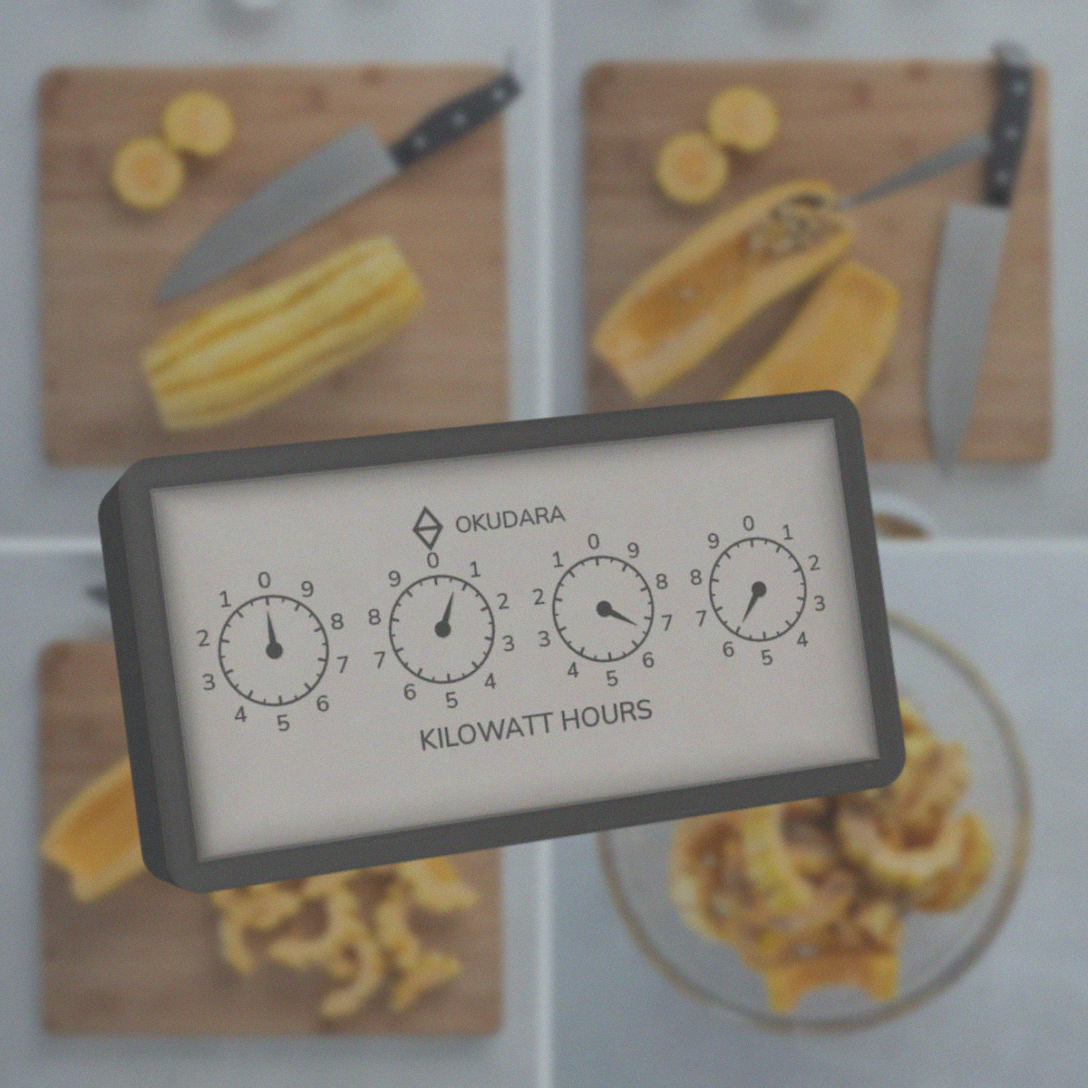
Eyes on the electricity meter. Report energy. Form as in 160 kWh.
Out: 66 kWh
